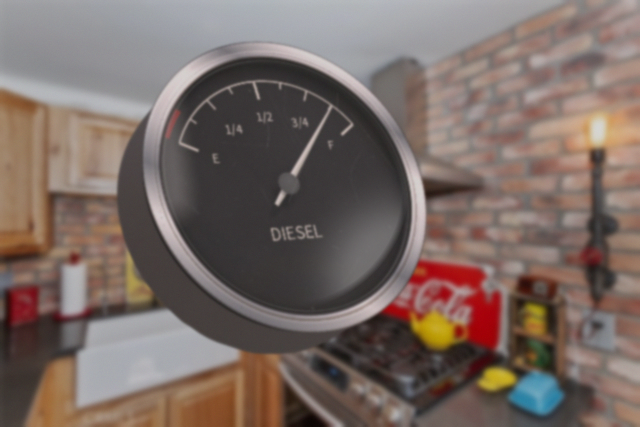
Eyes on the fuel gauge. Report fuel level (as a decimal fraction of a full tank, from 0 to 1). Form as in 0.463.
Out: 0.875
